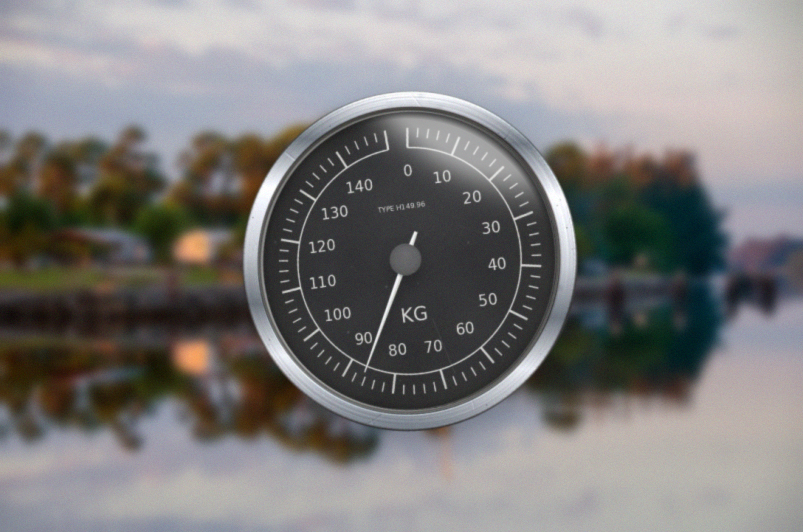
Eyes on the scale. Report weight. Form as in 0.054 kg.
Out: 86 kg
